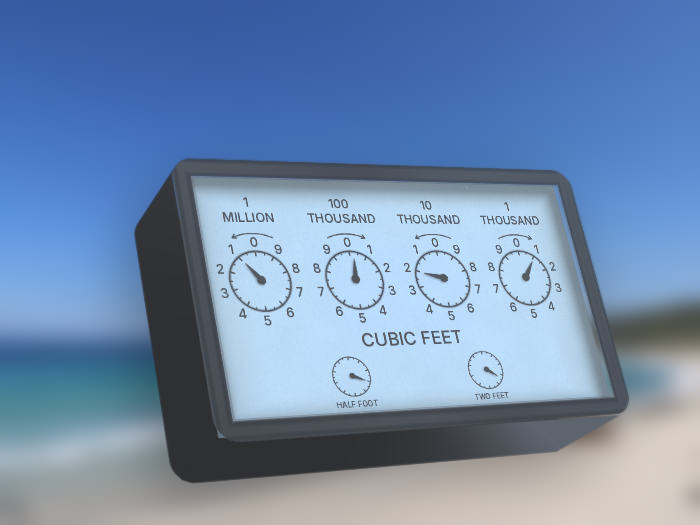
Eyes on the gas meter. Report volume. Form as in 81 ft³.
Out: 102100 ft³
